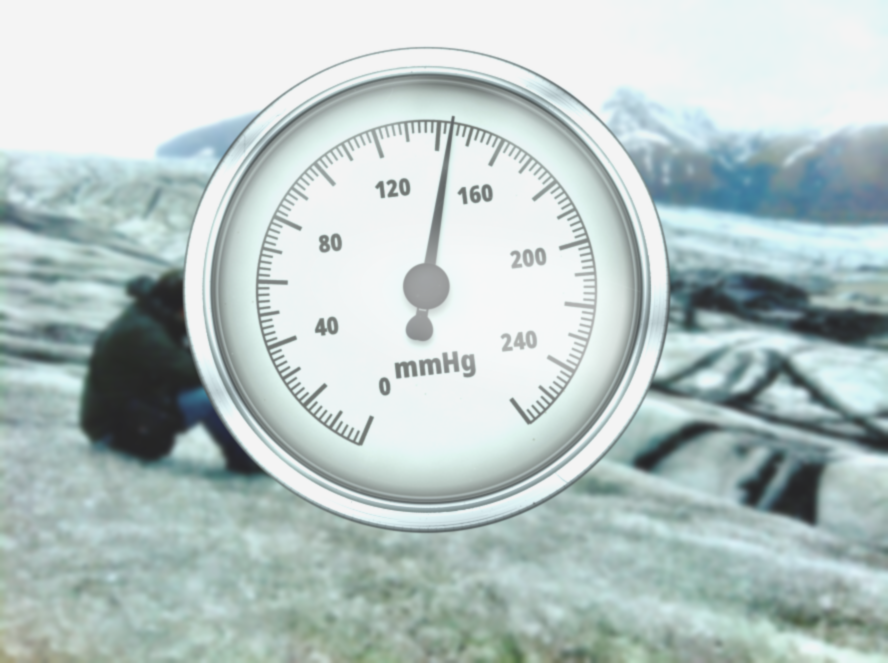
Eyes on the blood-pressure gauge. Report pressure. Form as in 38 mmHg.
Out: 144 mmHg
